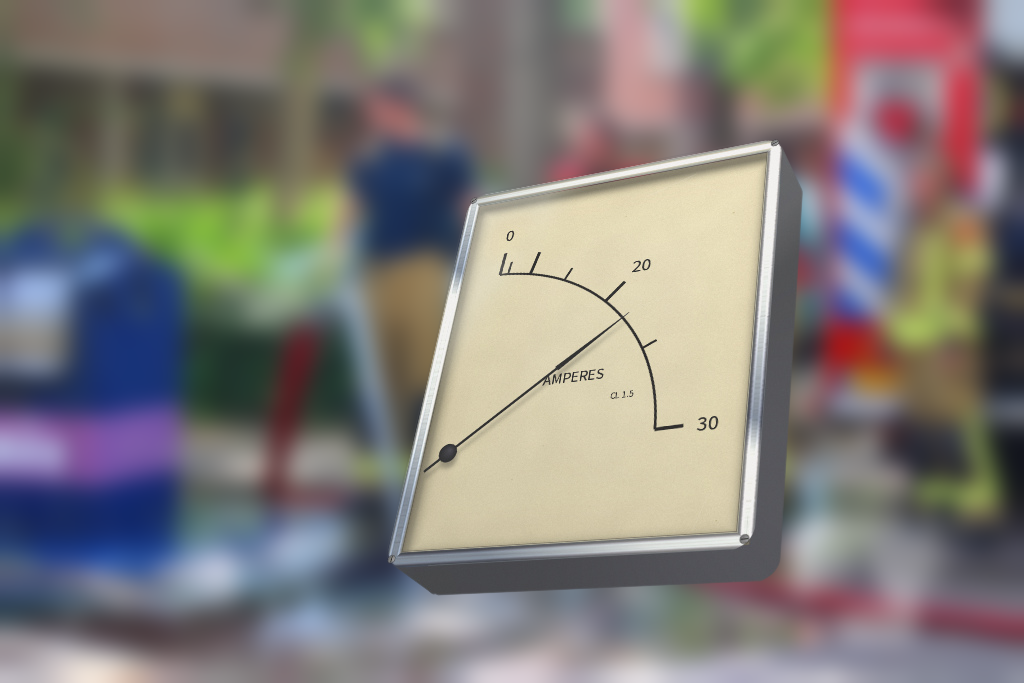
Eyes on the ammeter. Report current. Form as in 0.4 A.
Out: 22.5 A
